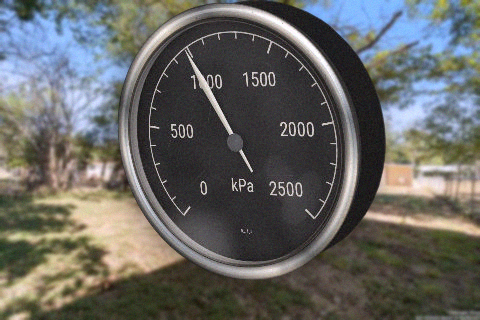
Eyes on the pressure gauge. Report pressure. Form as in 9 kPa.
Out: 1000 kPa
